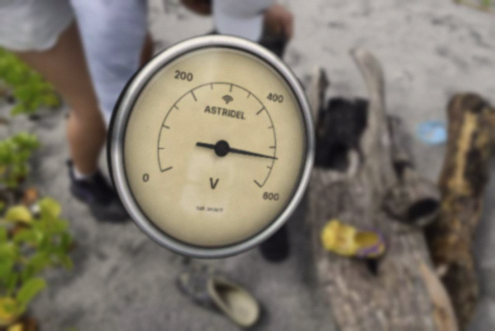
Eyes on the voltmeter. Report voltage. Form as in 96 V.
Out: 525 V
